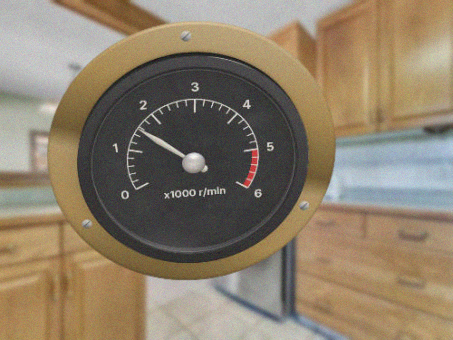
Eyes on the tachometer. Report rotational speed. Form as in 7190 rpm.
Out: 1600 rpm
